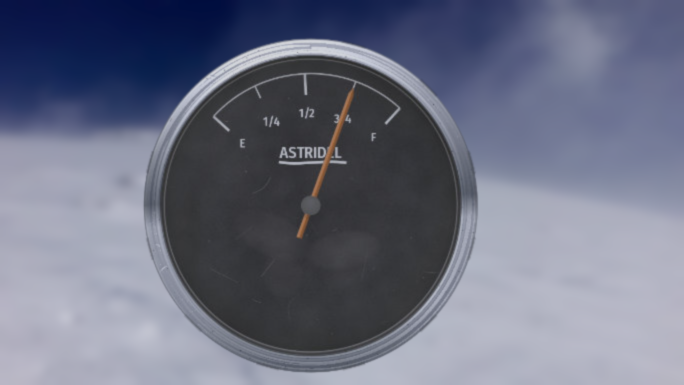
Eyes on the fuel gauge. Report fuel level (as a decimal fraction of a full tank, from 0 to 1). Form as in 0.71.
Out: 0.75
